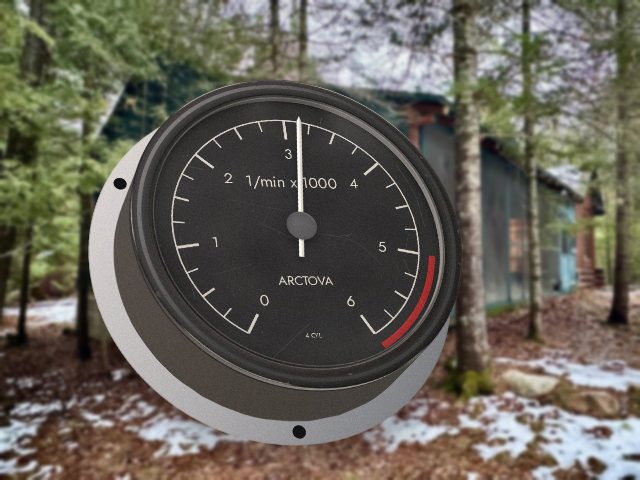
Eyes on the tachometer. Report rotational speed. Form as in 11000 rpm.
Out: 3125 rpm
